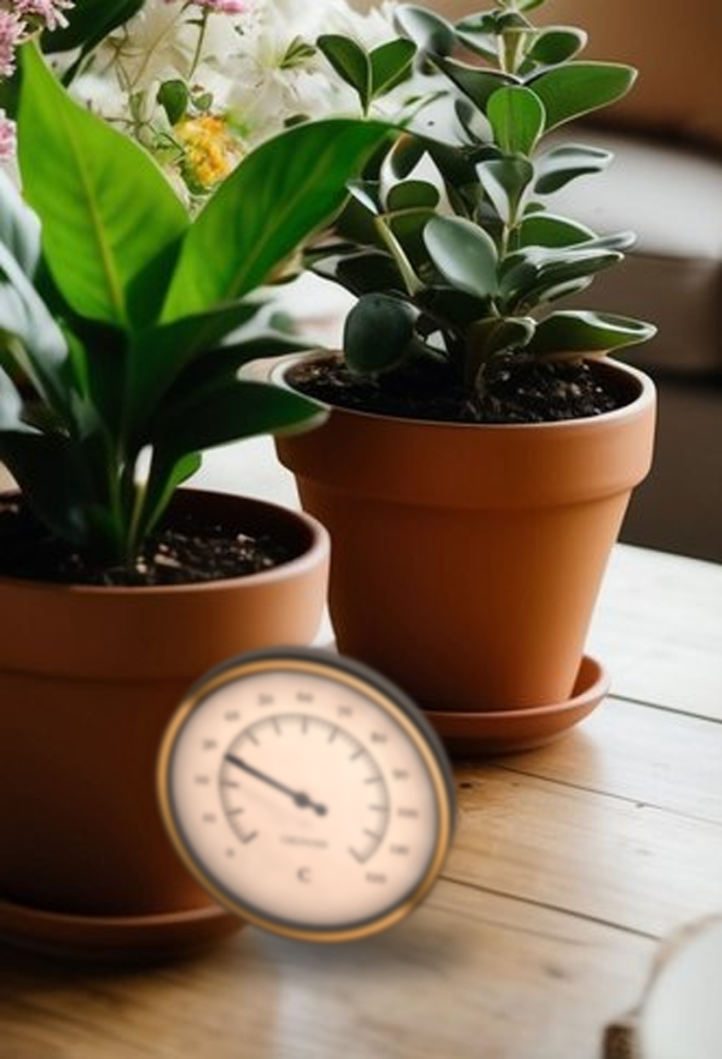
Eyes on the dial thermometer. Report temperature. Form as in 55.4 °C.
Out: 30 °C
